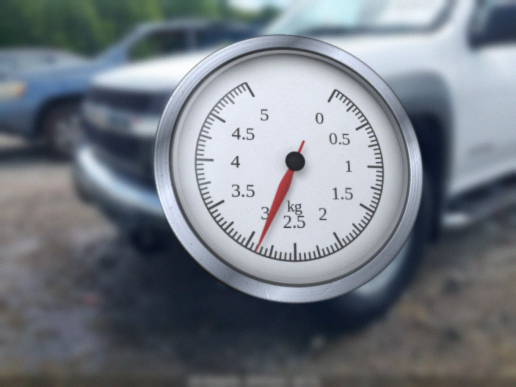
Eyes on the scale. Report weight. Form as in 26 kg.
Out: 2.9 kg
